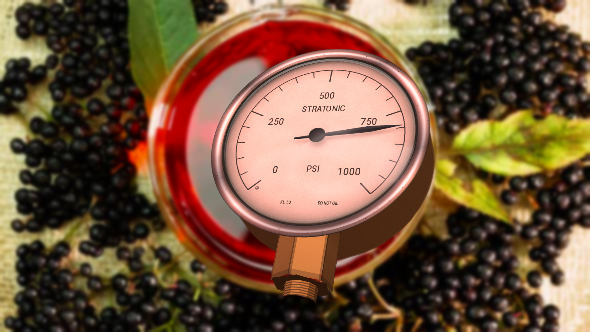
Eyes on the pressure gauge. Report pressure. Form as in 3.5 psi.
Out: 800 psi
